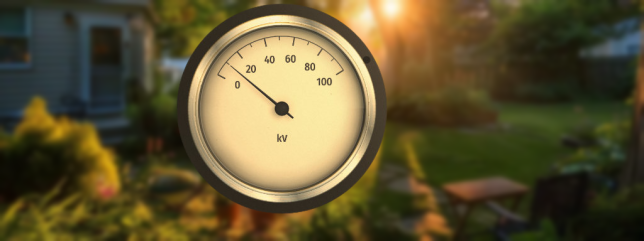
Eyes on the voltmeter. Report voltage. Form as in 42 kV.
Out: 10 kV
